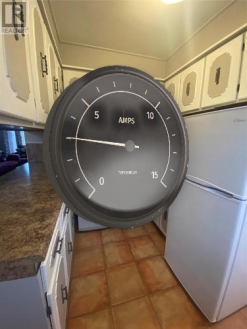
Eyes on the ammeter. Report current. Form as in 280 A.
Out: 3 A
